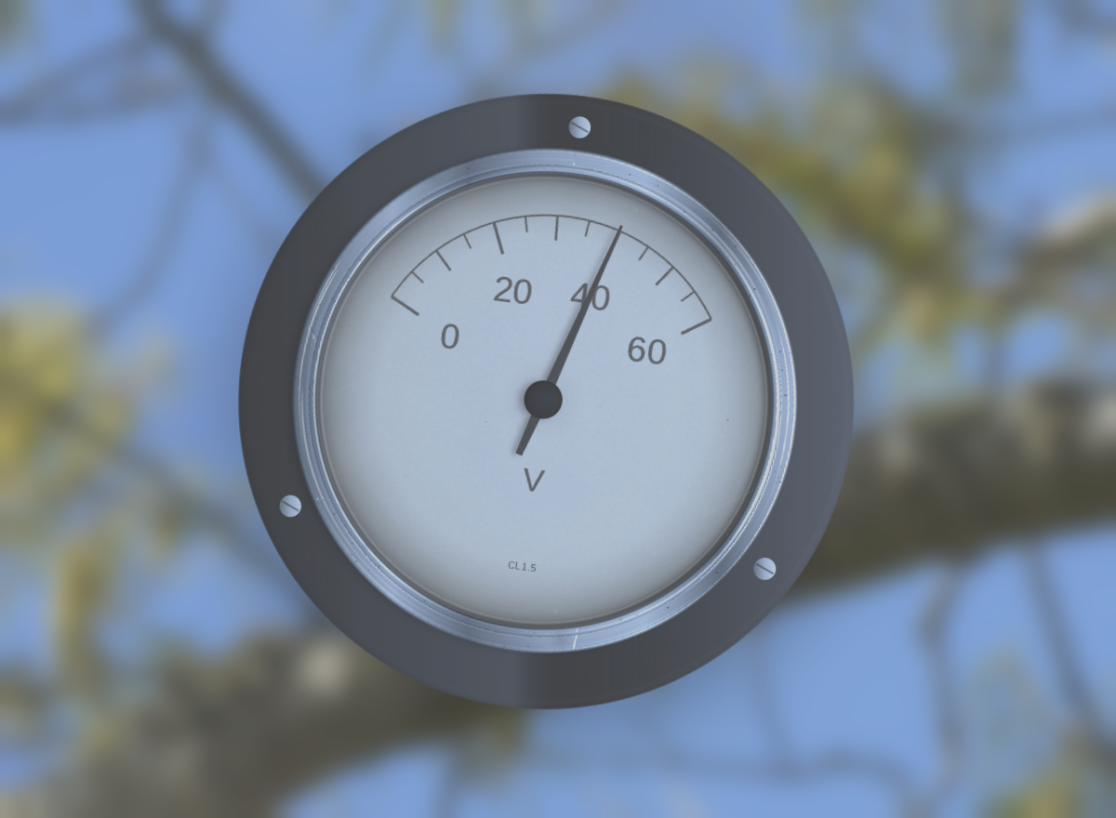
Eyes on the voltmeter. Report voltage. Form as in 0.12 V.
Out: 40 V
